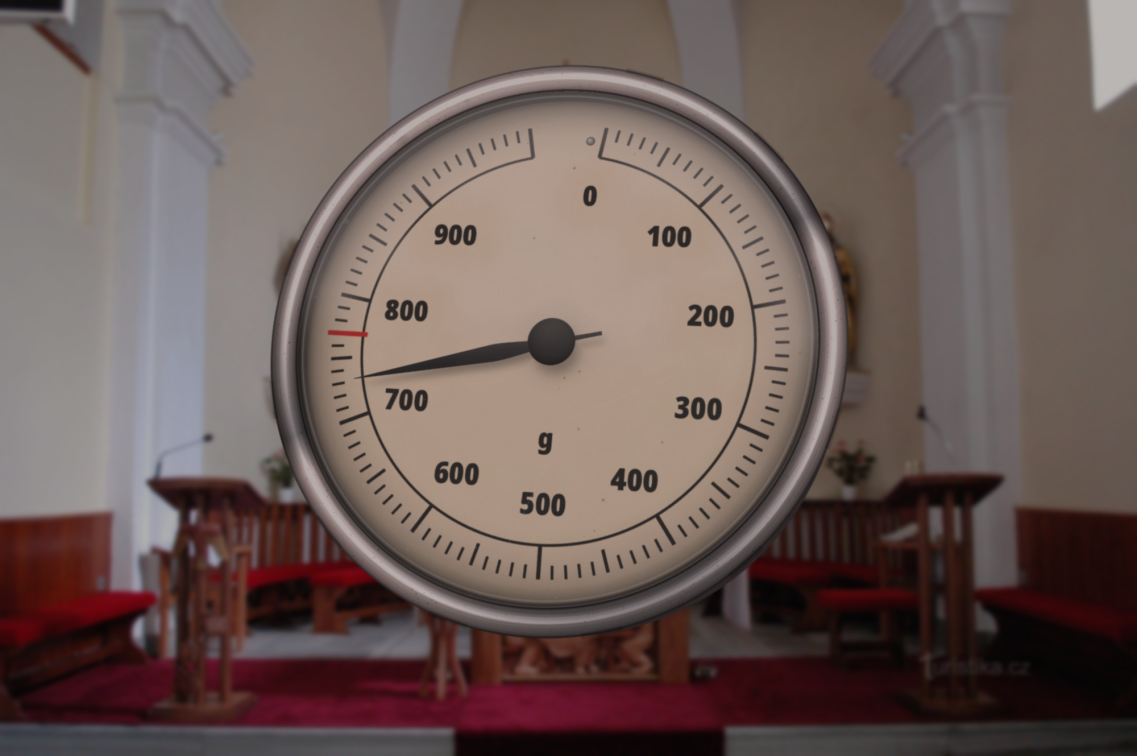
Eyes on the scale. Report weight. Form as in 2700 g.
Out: 730 g
